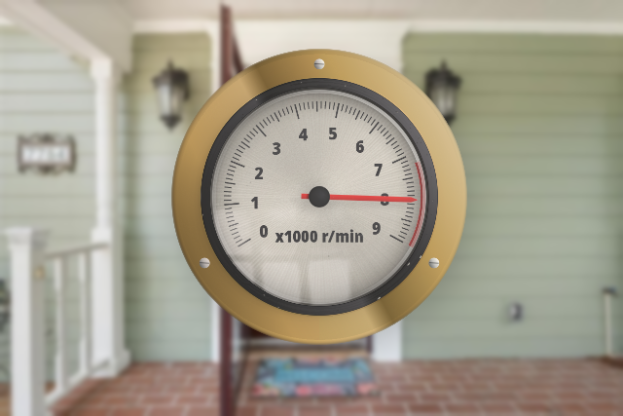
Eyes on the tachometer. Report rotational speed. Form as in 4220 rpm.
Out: 8000 rpm
